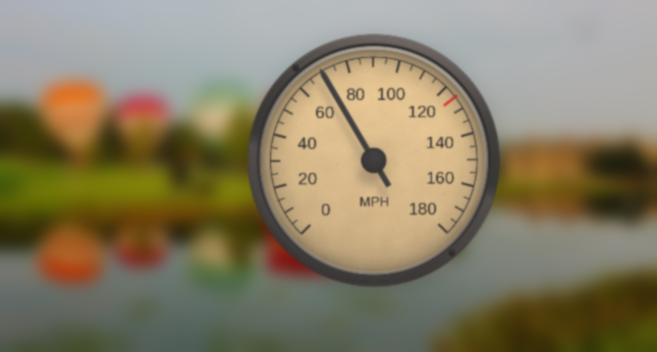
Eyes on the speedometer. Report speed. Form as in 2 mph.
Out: 70 mph
